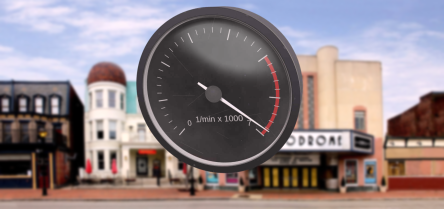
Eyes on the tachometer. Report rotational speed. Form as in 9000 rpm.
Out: 6800 rpm
